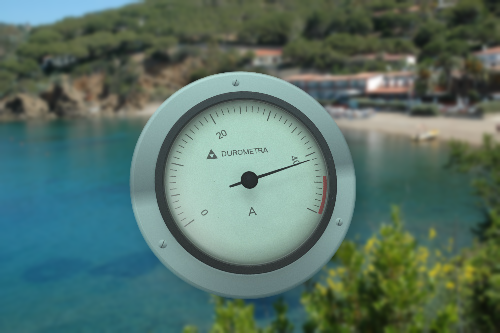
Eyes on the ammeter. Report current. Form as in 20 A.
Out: 41 A
